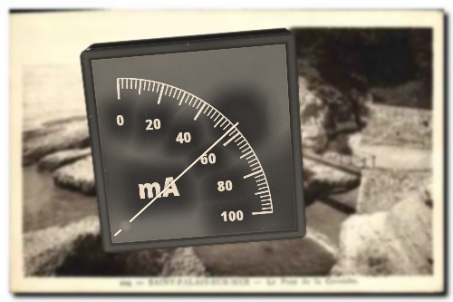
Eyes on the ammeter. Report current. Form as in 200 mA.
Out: 56 mA
